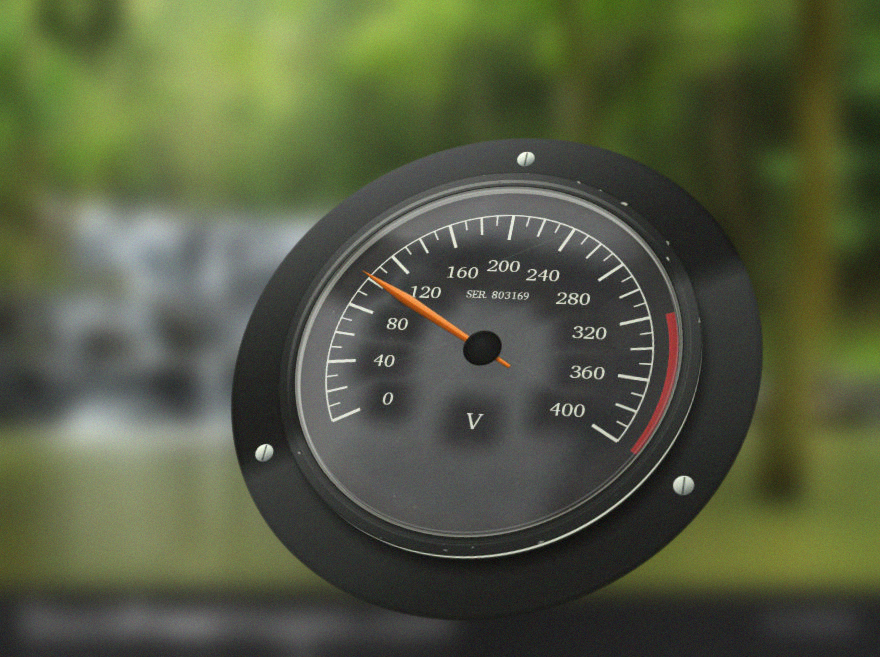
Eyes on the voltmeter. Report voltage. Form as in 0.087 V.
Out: 100 V
